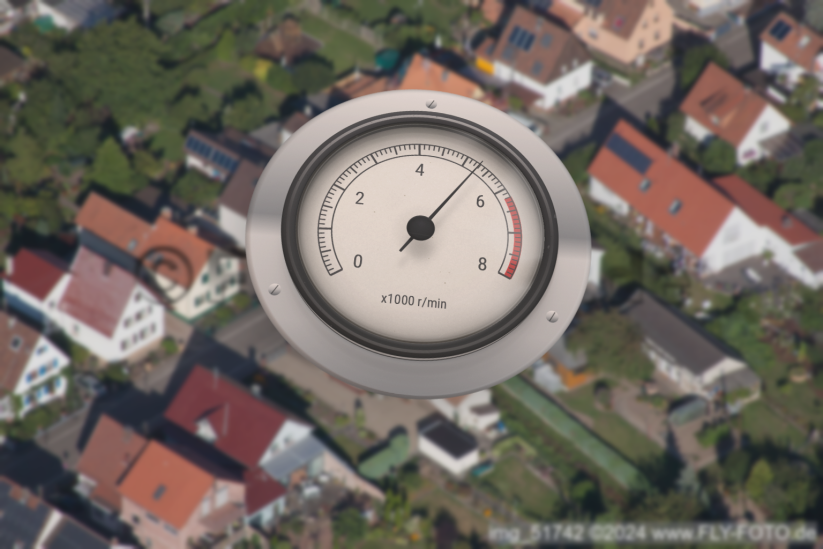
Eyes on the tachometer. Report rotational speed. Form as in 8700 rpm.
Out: 5300 rpm
